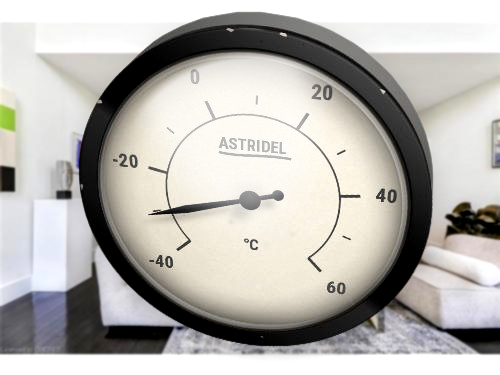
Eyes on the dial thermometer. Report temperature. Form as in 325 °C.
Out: -30 °C
